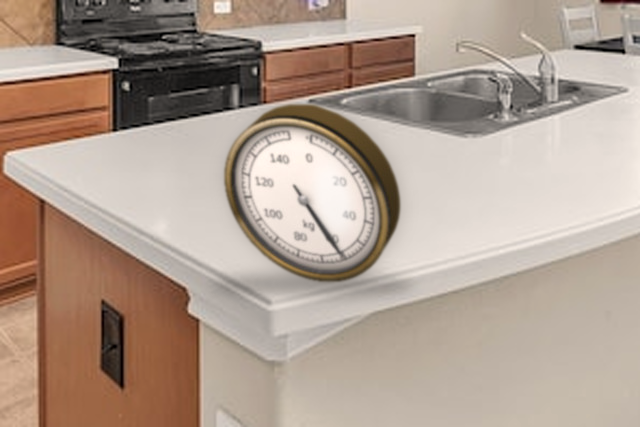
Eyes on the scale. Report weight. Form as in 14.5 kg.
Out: 60 kg
